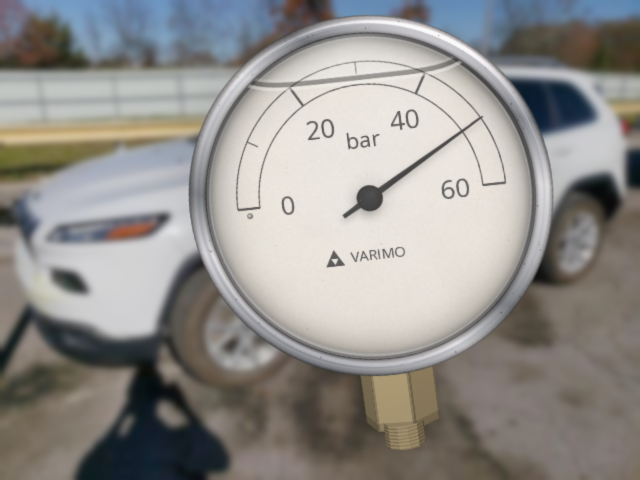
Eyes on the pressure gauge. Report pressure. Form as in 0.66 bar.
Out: 50 bar
